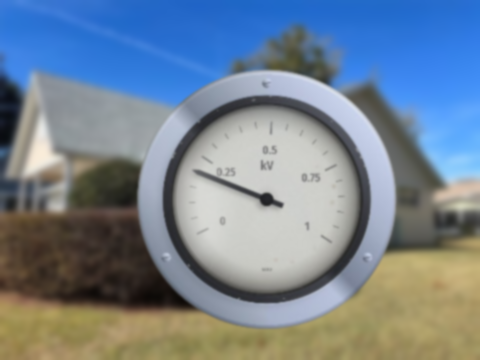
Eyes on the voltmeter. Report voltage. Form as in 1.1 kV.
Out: 0.2 kV
